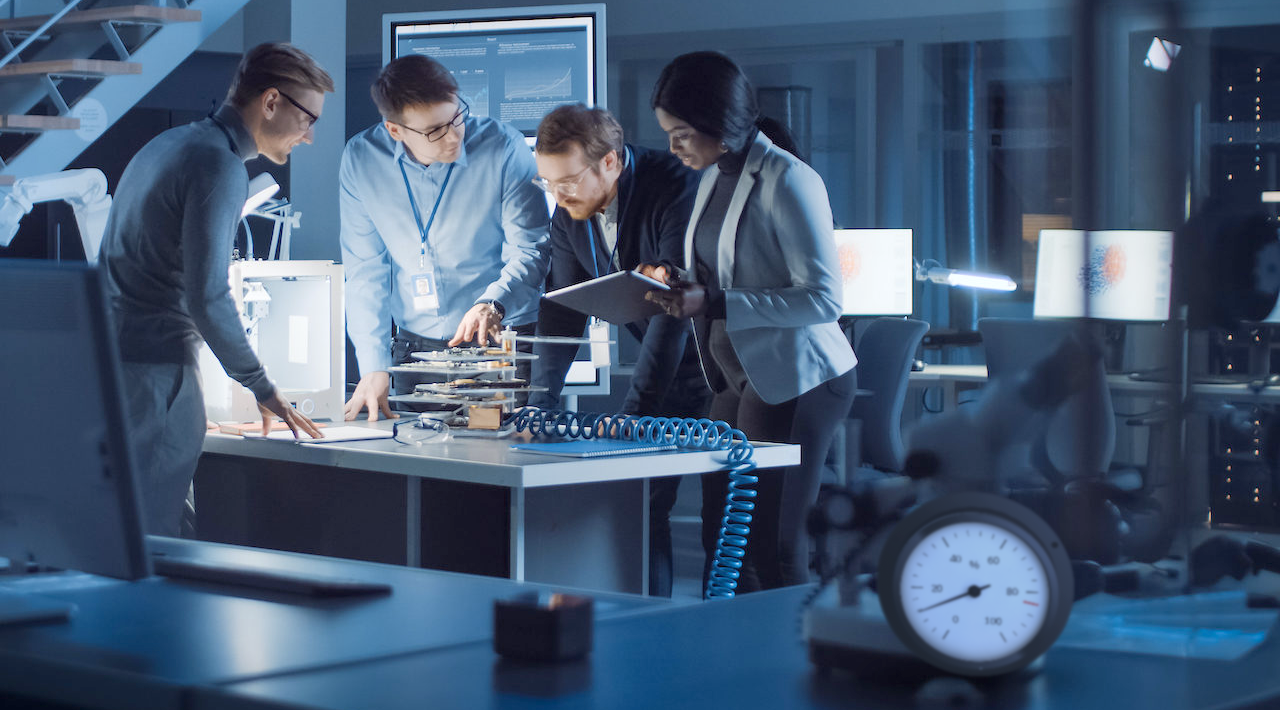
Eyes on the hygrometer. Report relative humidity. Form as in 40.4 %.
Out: 12 %
